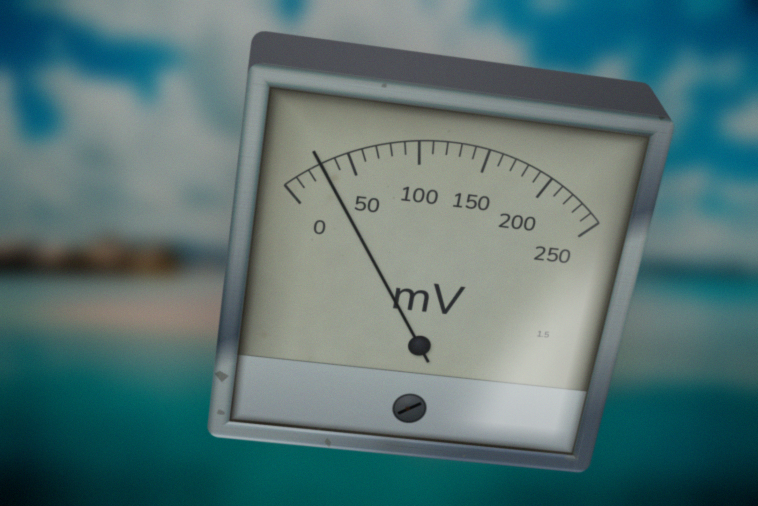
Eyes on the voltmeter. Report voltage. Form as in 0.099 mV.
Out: 30 mV
